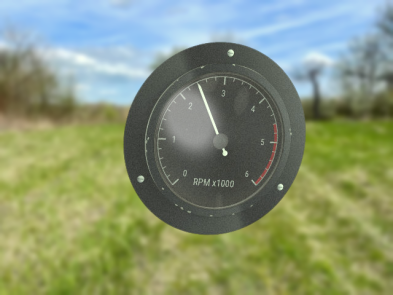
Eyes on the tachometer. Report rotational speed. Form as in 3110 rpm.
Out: 2400 rpm
